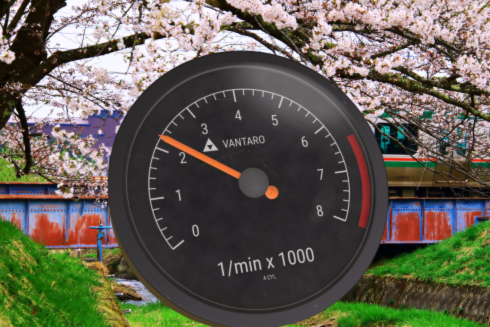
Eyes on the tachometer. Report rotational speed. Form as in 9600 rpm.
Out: 2200 rpm
